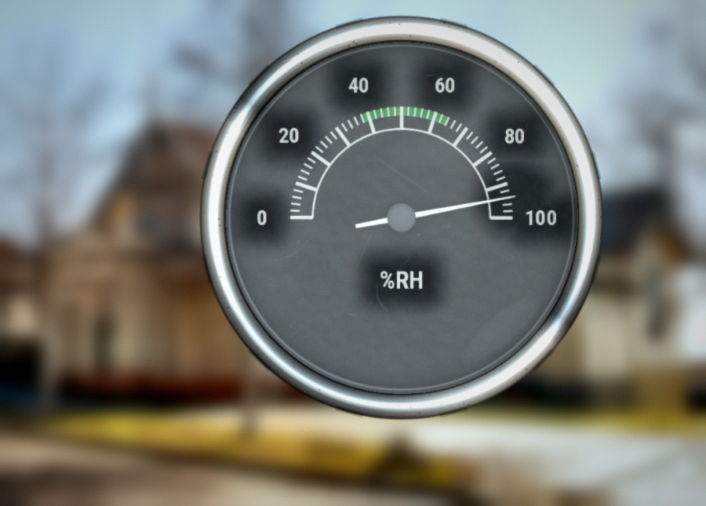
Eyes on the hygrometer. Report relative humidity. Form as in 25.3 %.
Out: 94 %
